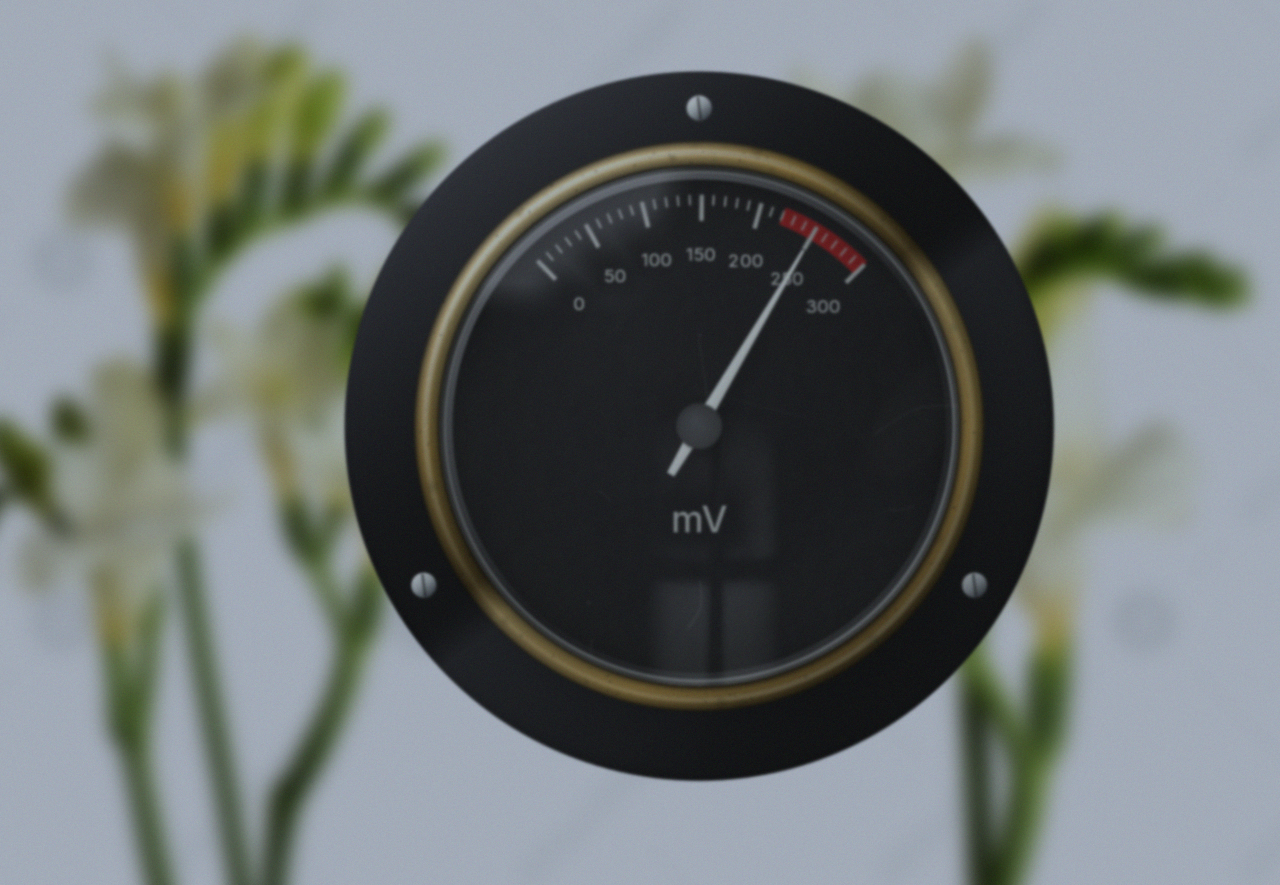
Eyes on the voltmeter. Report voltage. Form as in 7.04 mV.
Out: 250 mV
